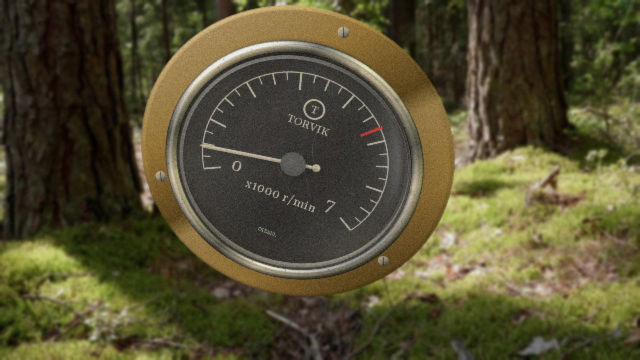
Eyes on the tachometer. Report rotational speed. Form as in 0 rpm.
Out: 500 rpm
